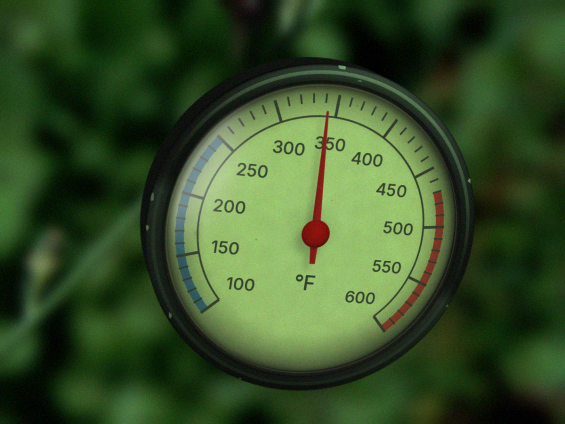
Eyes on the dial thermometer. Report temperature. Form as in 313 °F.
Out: 340 °F
